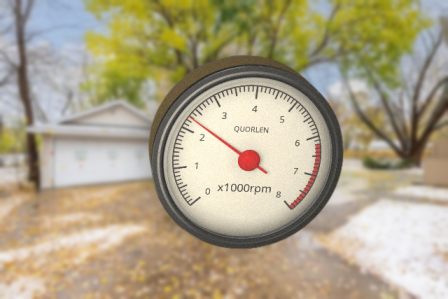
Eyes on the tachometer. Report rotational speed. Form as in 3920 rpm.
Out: 2300 rpm
